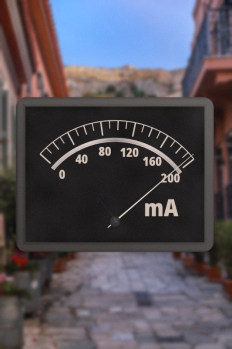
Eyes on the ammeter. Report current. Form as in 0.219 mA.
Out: 195 mA
